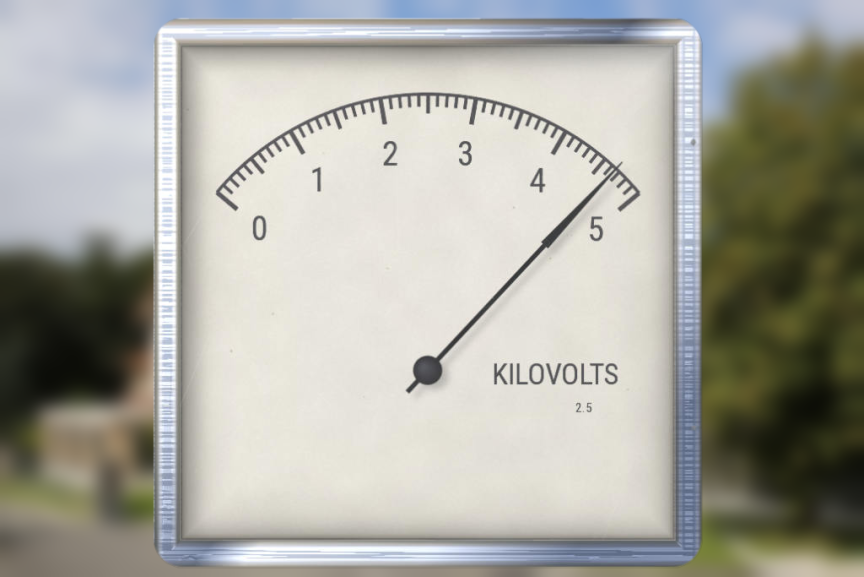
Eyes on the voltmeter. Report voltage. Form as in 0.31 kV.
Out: 4.65 kV
